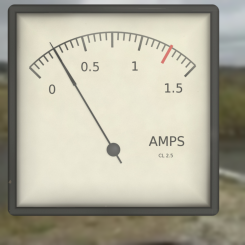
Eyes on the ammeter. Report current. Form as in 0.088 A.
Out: 0.25 A
